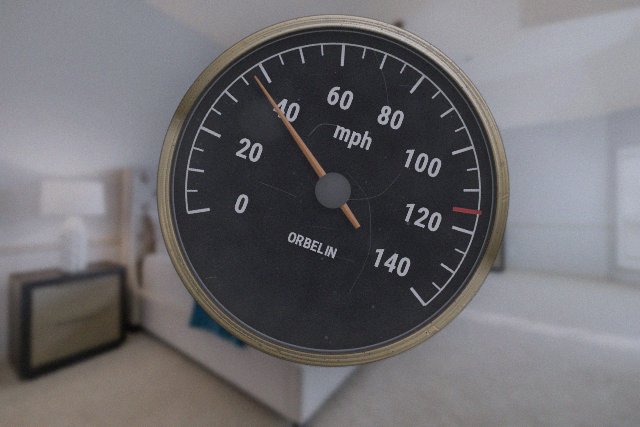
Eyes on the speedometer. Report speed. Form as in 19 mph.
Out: 37.5 mph
